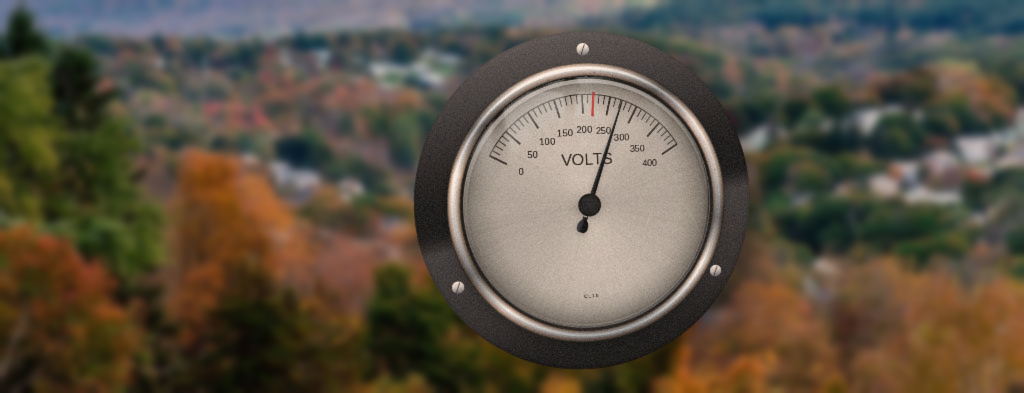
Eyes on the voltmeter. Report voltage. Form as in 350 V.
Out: 270 V
